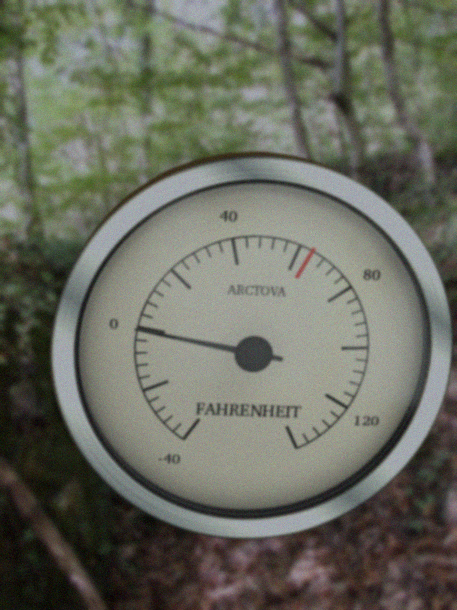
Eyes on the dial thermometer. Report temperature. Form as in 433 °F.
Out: 0 °F
